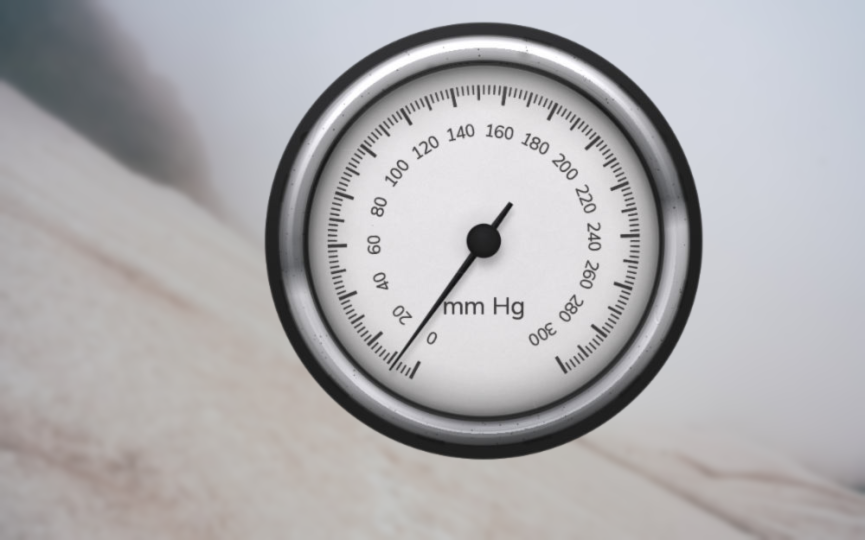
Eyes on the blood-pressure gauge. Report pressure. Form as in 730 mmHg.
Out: 8 mmHg
